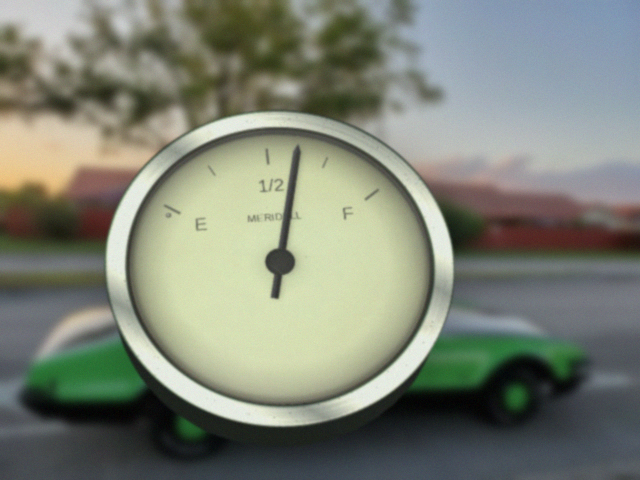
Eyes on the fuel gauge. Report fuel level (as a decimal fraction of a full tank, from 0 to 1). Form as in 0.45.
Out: 0.625
